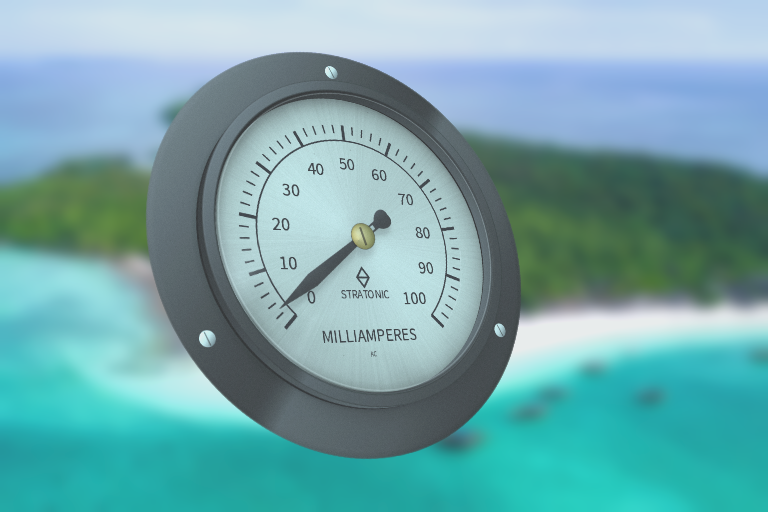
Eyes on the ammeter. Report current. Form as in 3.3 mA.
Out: 3 mA
